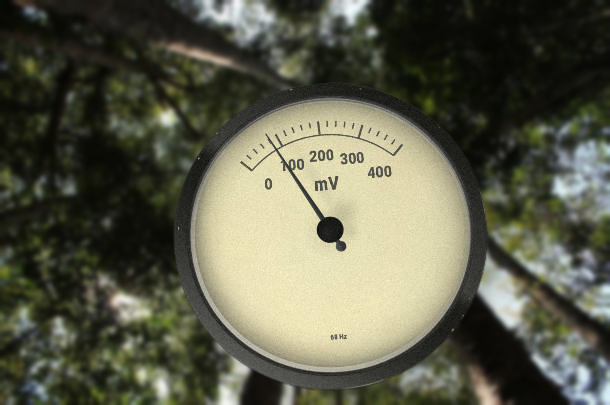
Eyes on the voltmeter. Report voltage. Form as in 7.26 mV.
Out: 80 mV
